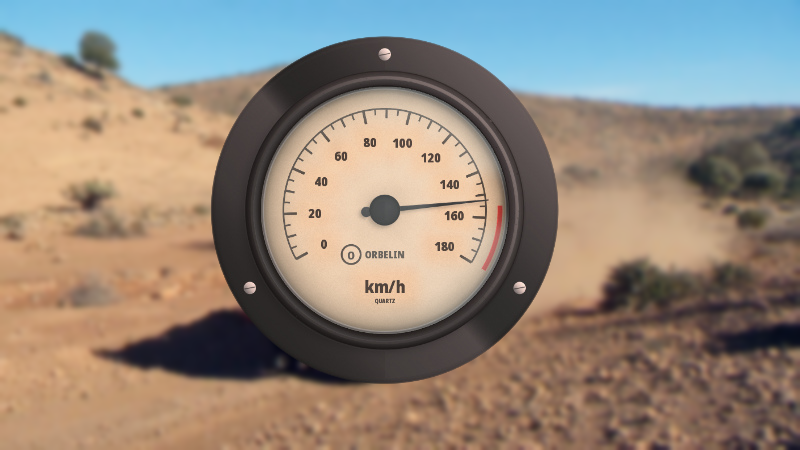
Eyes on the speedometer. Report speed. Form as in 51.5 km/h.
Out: 152.5 km/h
